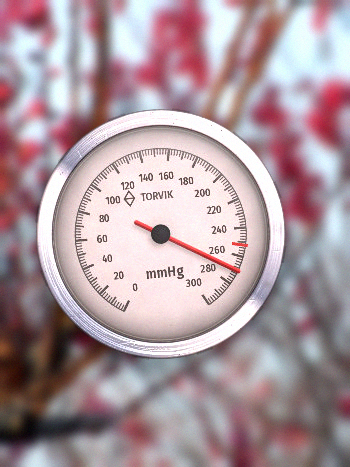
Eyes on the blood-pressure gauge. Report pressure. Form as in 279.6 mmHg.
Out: 270 mmHg
